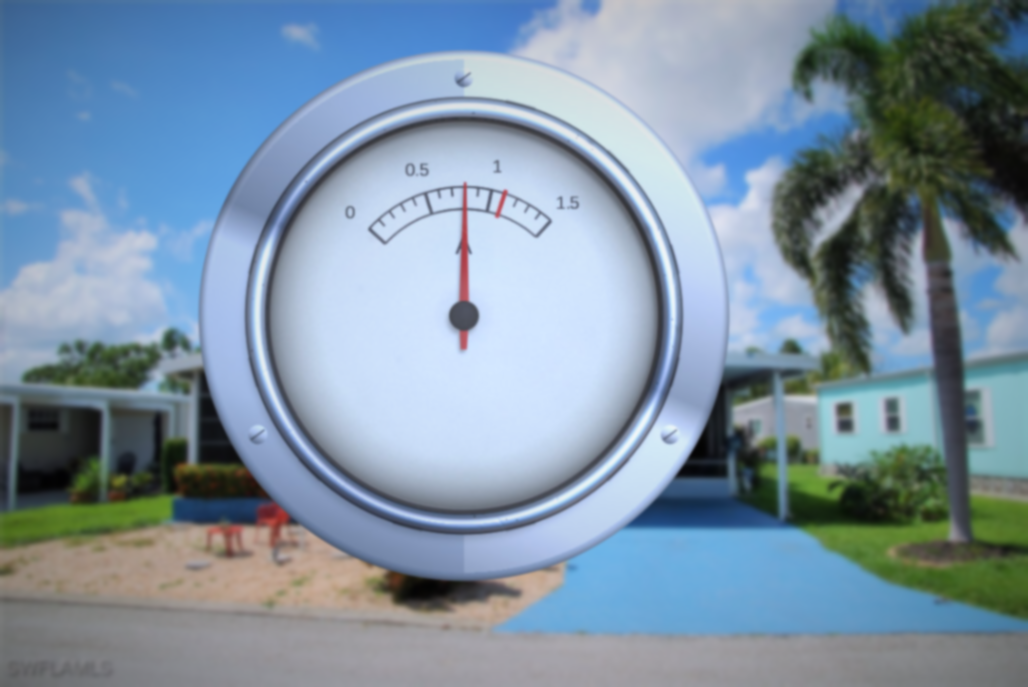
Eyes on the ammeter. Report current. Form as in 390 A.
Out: 0.8 A
